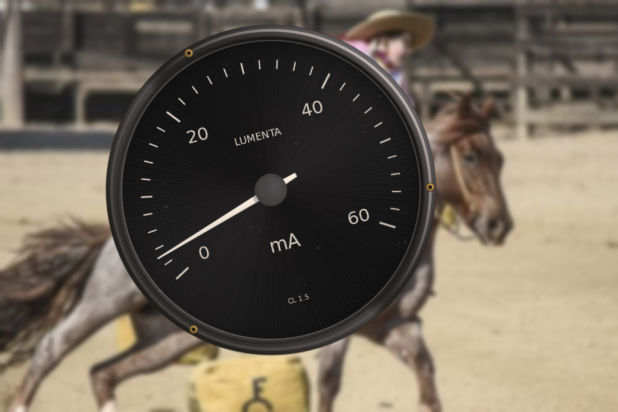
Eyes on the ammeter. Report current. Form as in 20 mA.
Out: 3 mA
